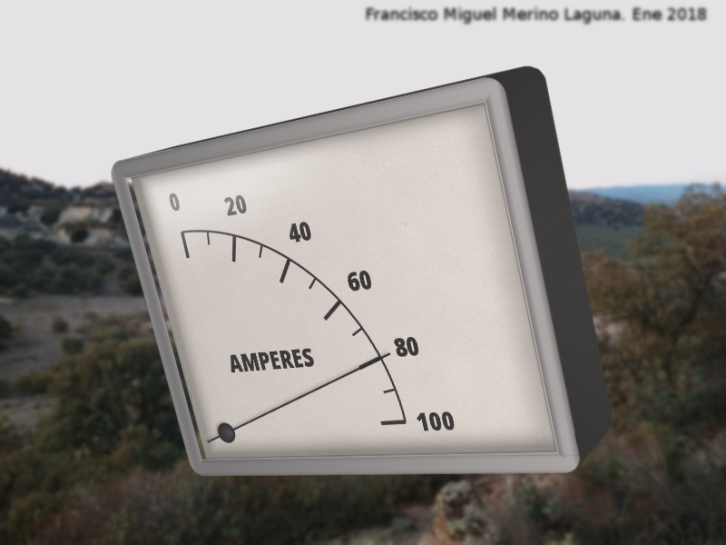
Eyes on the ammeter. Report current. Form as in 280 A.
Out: 80 A
